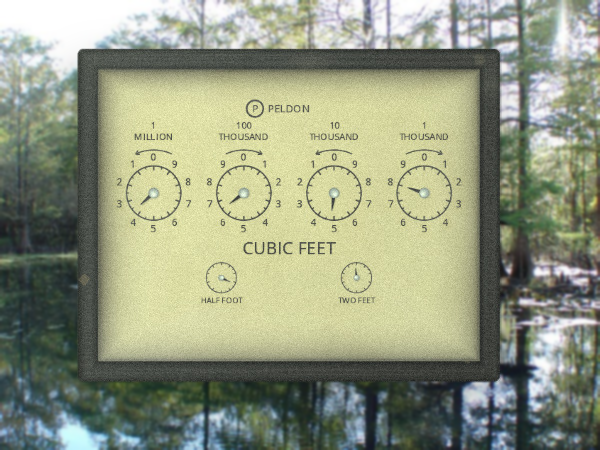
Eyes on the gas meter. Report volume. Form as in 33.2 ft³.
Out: 364800 ft³
